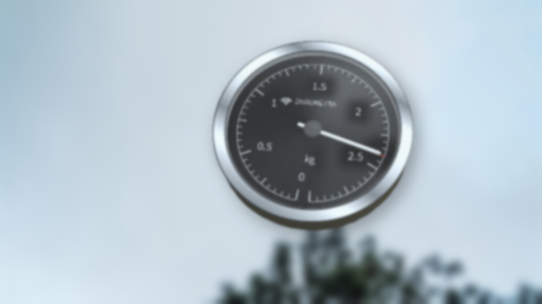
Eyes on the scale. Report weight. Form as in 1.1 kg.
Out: 2.4 kg
